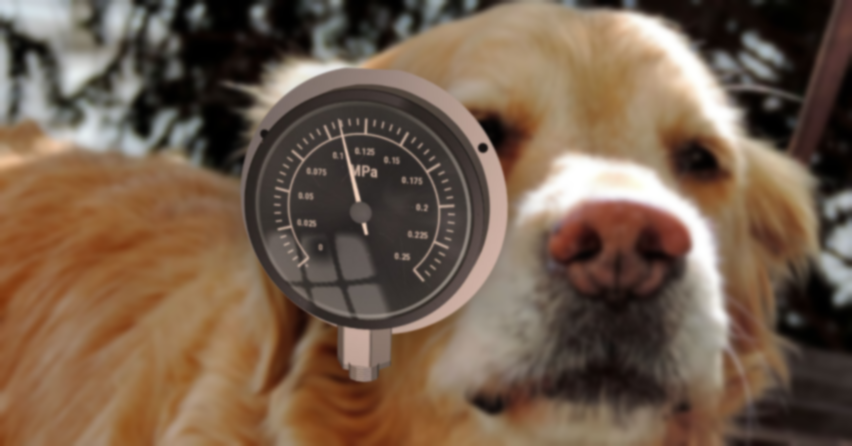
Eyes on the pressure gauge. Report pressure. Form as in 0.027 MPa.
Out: 0.11 MPa
